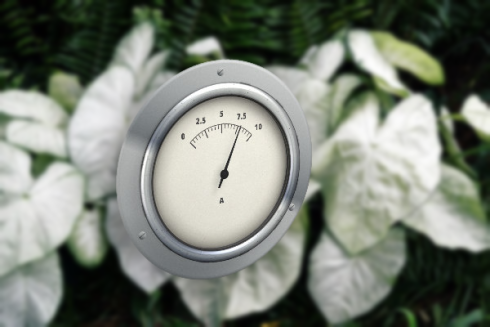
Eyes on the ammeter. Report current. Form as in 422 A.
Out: 7.5 A
